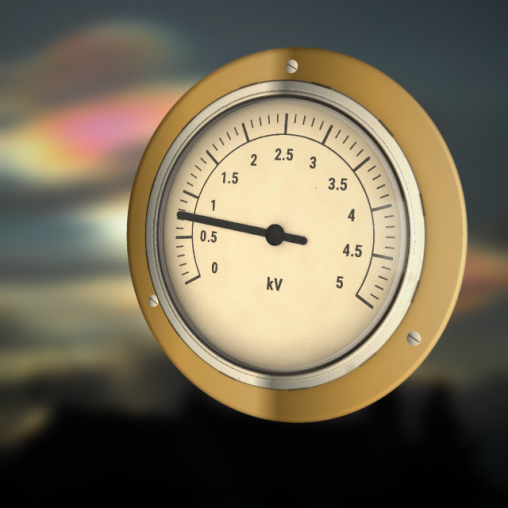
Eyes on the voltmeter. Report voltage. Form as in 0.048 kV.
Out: 0.75 kV
